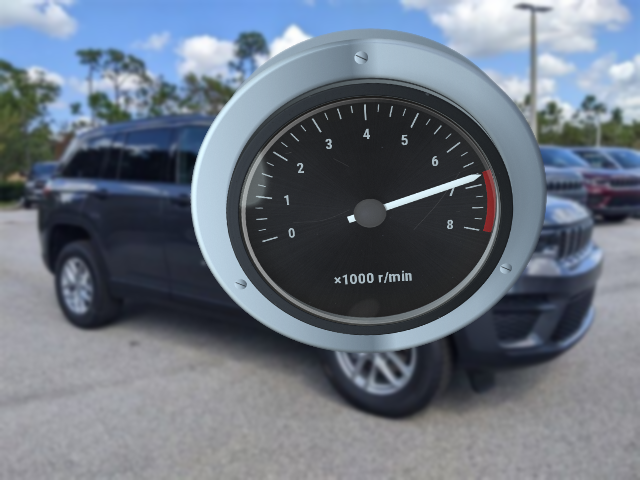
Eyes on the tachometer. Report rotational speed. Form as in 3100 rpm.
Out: 6750 rpm
